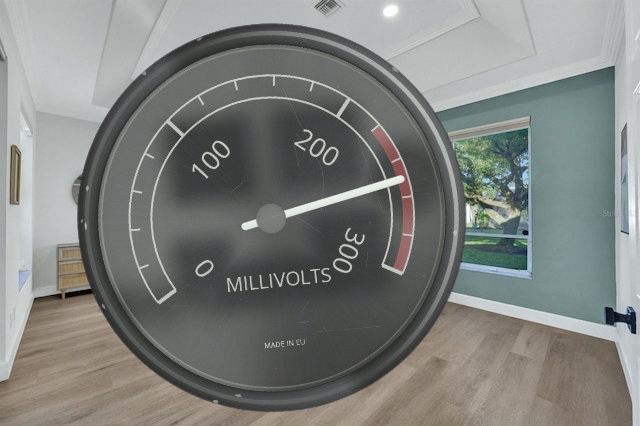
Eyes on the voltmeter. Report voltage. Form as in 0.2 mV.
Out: 250 mV
